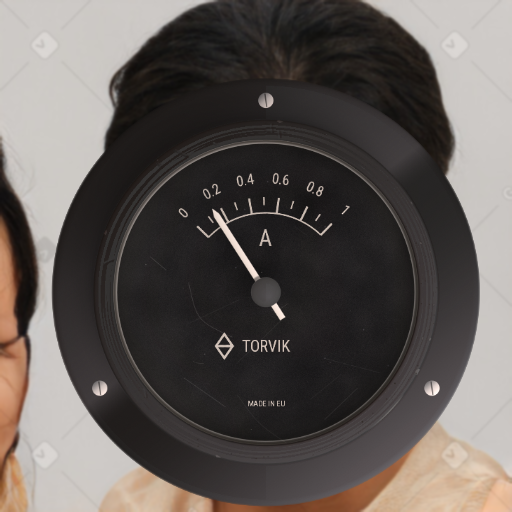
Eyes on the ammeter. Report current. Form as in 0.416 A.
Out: 0.15 A
